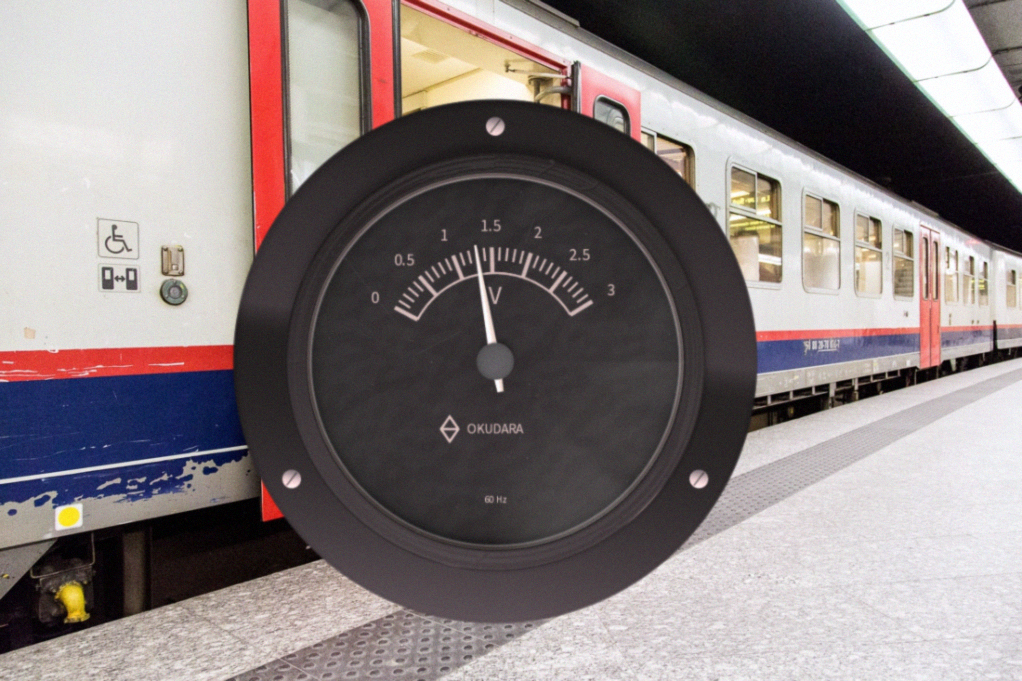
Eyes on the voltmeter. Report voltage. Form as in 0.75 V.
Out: 1.3 V
